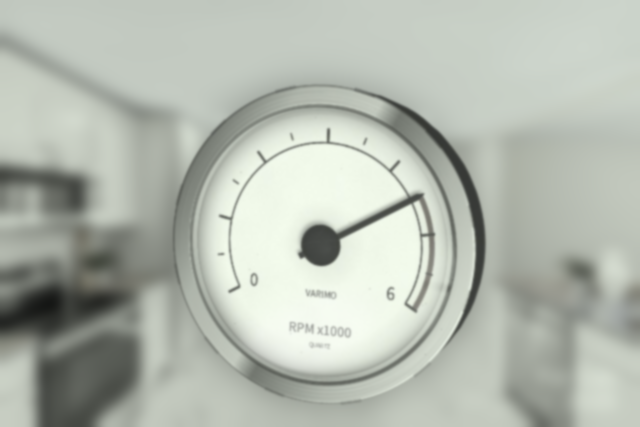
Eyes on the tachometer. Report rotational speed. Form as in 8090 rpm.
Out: 4500 rpm
